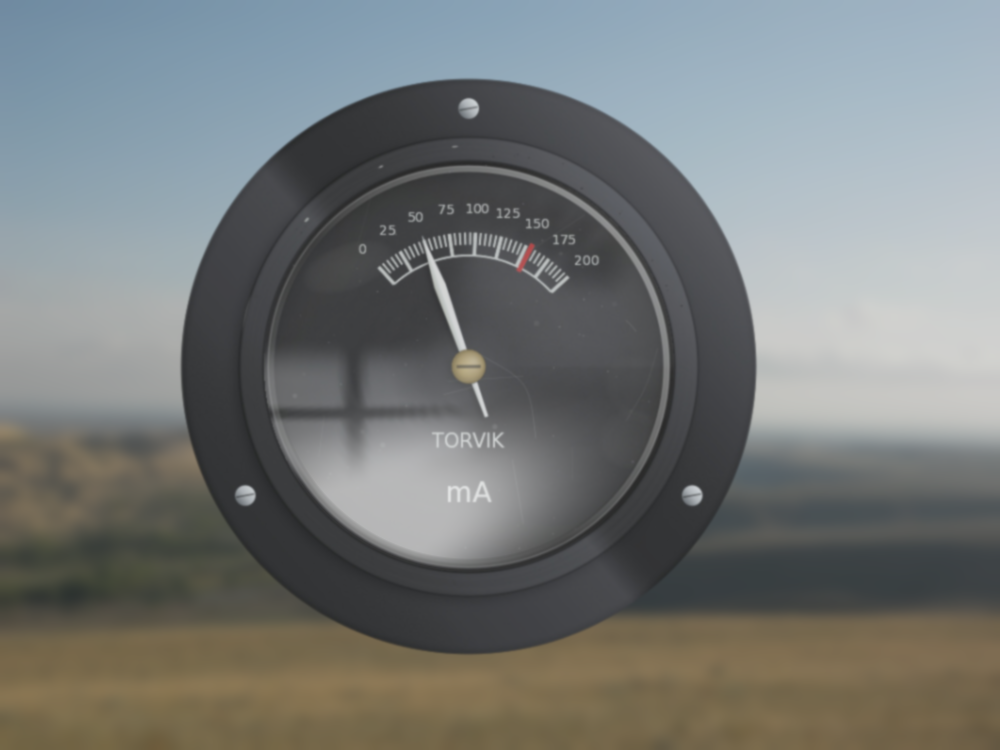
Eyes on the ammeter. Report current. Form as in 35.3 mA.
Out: 50 mA
